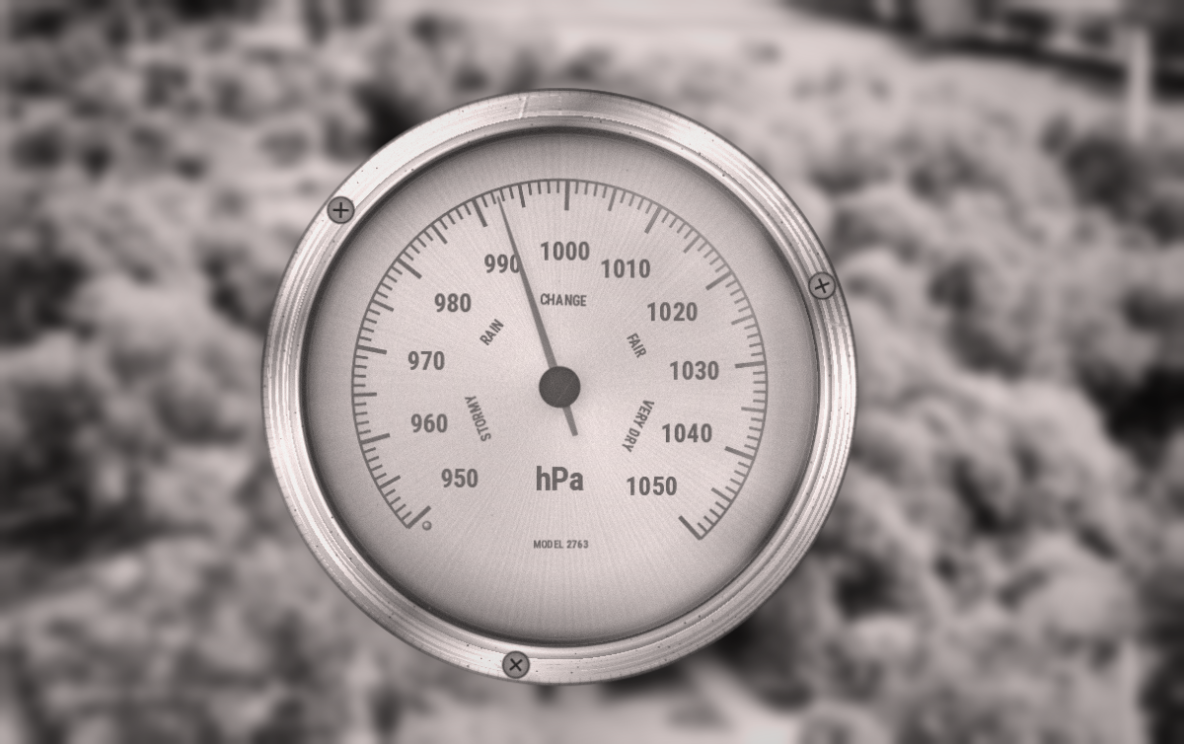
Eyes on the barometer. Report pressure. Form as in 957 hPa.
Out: 992.5 hPa
